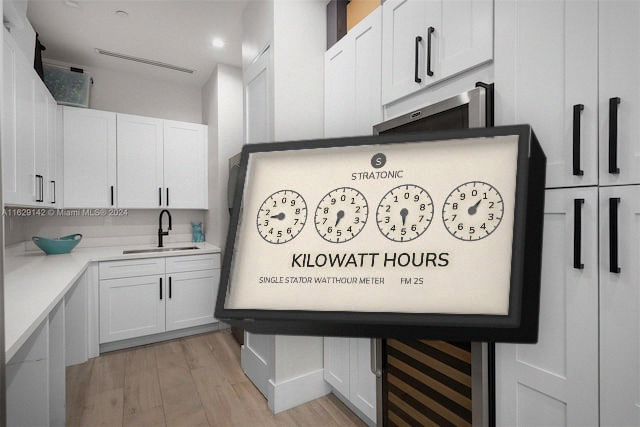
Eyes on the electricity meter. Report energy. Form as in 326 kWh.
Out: 2551 kWh
